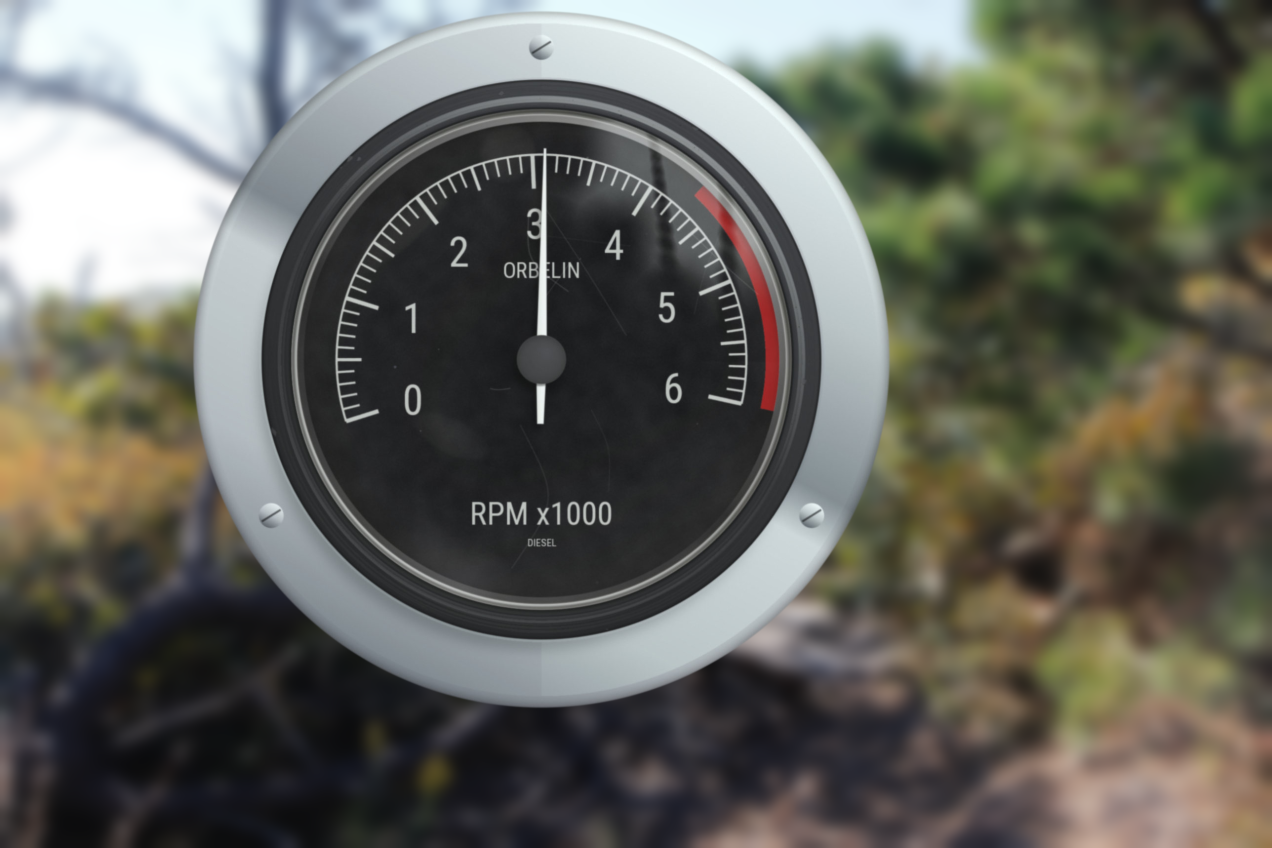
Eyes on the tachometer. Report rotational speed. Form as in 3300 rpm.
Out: 3100 rpm
